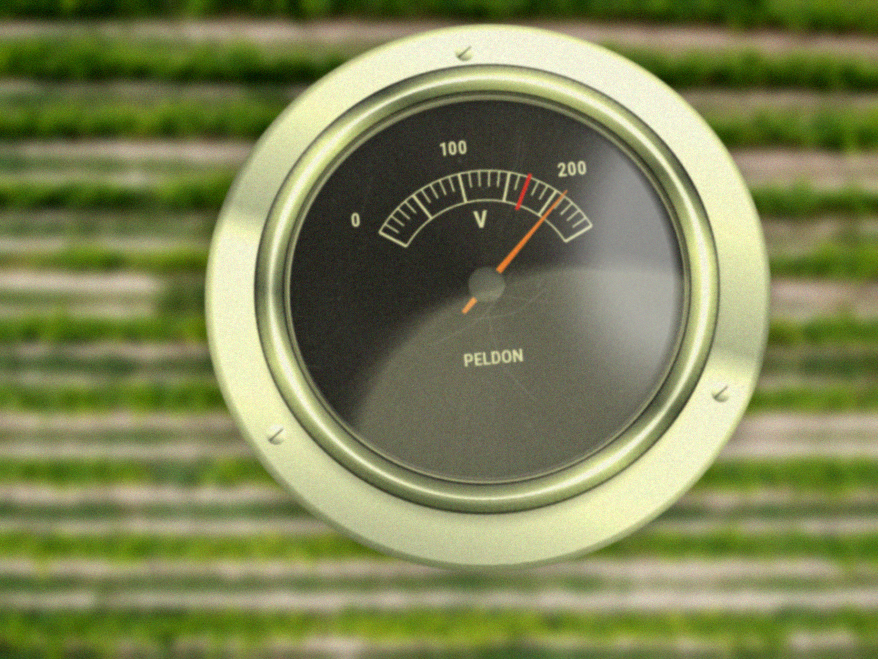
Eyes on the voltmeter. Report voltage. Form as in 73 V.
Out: 210 V
